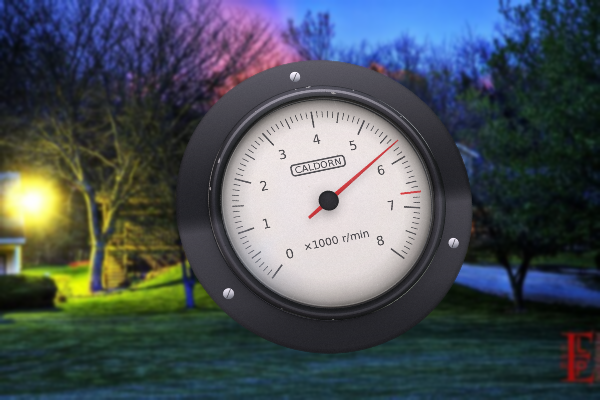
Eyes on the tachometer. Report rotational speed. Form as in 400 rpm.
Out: 5700 rpm
